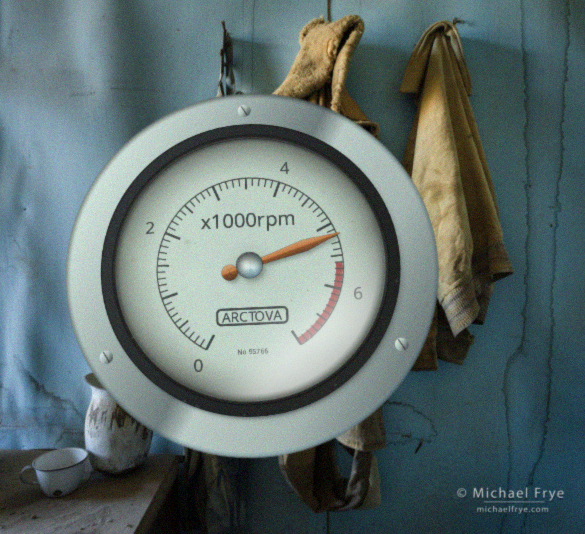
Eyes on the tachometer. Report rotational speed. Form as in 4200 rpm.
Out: 5200 rpm
